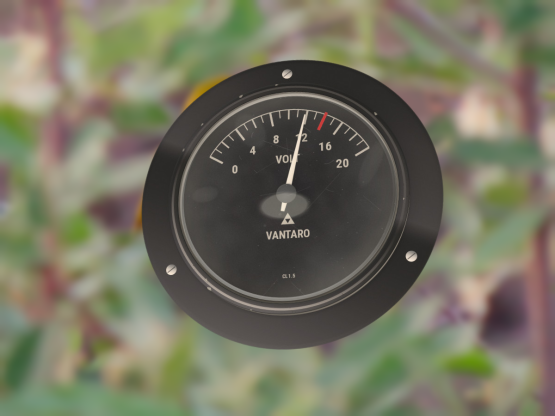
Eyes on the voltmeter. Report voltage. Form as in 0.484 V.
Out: 12 V
